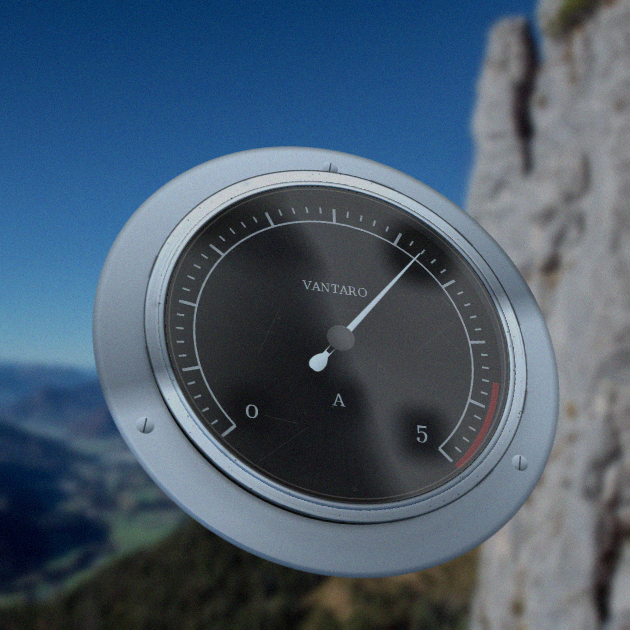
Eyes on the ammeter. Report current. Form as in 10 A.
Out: 3.2 A
